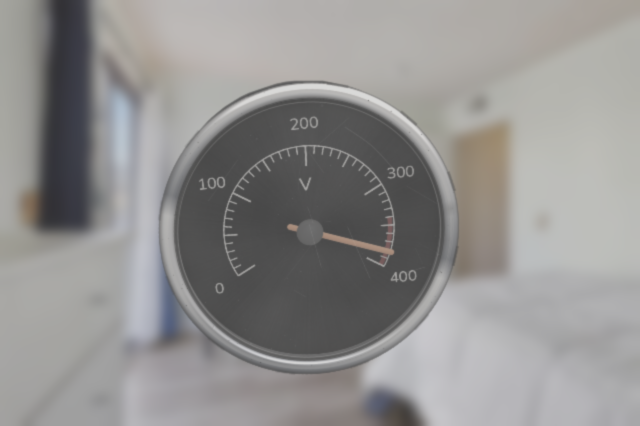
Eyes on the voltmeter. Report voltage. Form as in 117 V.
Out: 380 V
